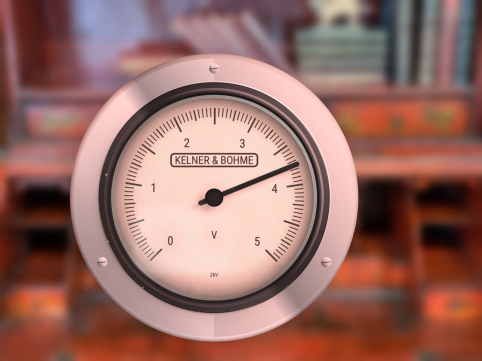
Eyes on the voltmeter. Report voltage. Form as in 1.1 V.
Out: 3.75 V
